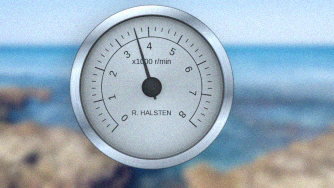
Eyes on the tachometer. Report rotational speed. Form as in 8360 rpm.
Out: 3600 rpm
